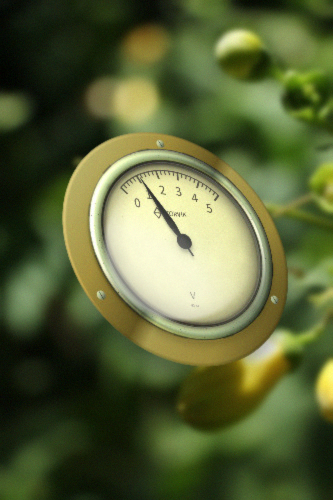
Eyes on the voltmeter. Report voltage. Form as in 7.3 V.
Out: 1 V
